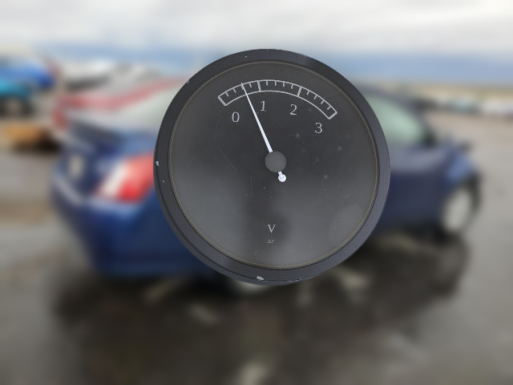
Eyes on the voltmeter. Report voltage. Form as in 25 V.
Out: 0.6 V
